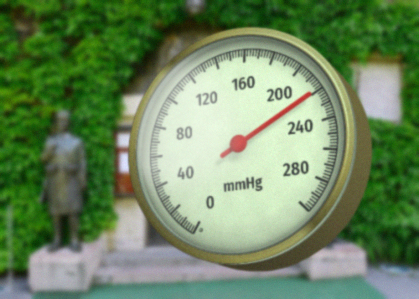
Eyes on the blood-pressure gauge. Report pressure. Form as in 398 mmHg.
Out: 220 mmHg
